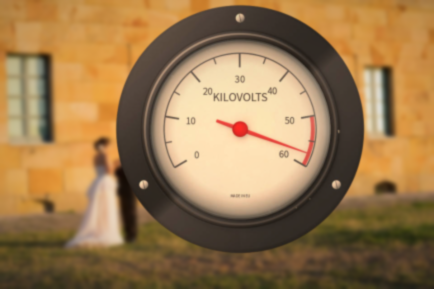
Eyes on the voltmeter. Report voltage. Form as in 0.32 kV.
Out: 57.5 kV
